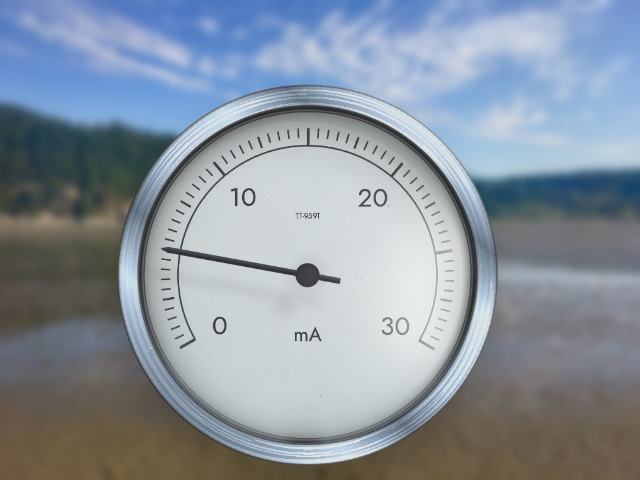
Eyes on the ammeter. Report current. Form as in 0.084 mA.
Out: 5 mA
